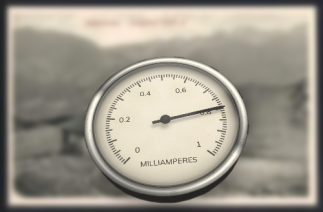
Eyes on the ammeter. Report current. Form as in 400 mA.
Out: 0.8 mA
